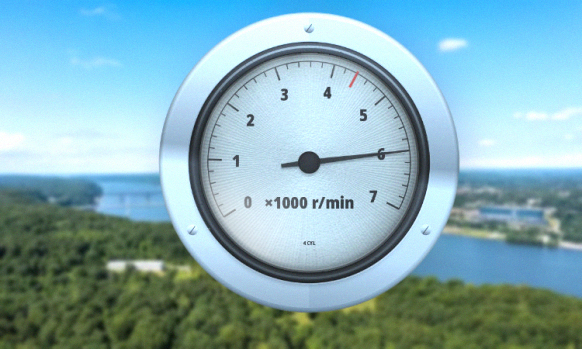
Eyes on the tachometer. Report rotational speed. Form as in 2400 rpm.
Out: 6000 rpm
